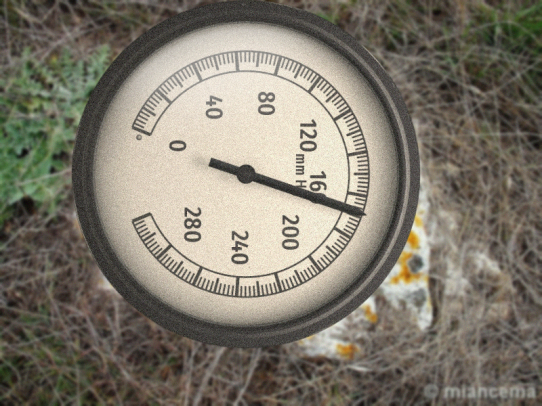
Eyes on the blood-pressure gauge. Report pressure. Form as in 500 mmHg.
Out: 168 mmHg
